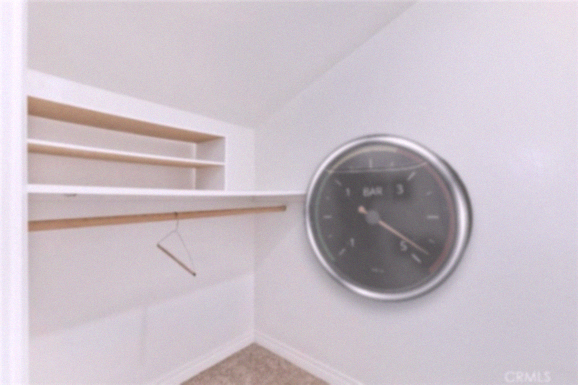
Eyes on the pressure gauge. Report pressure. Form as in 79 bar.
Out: 4.75 bar
